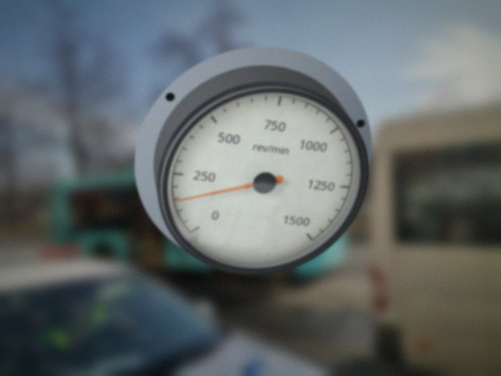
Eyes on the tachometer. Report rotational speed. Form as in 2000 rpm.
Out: 150 rpm
